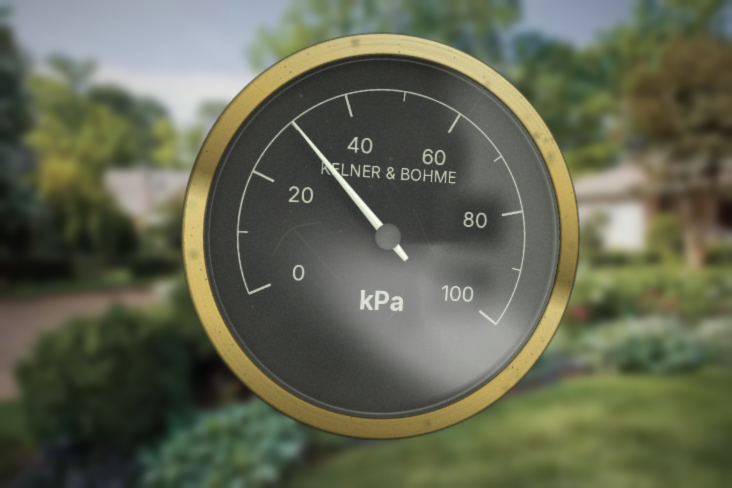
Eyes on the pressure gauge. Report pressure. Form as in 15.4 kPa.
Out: 30 kPa
